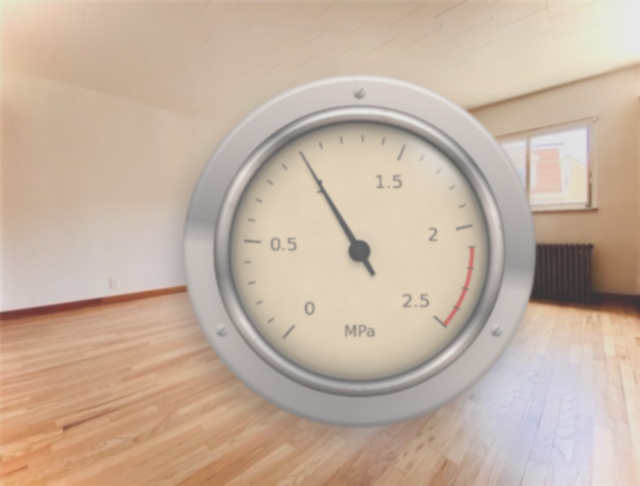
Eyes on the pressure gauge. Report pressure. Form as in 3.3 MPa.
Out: 1 MPa
